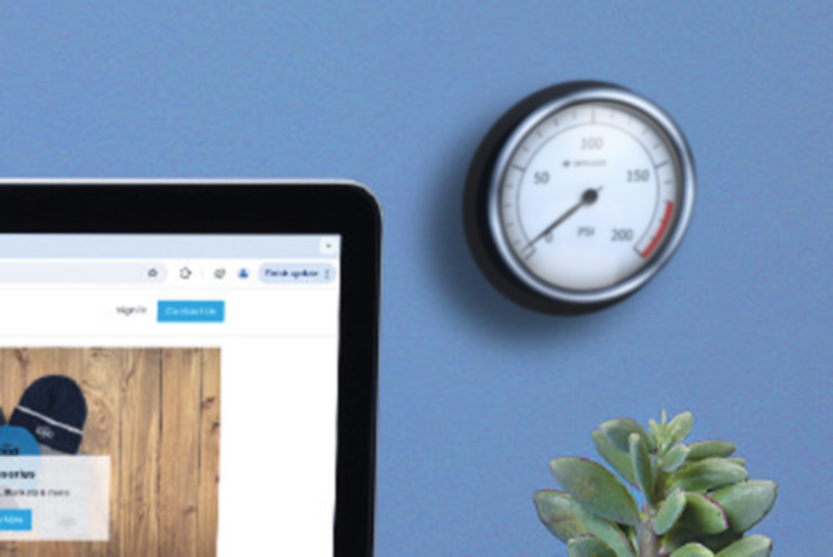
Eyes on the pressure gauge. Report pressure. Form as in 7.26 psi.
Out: 5 psi
